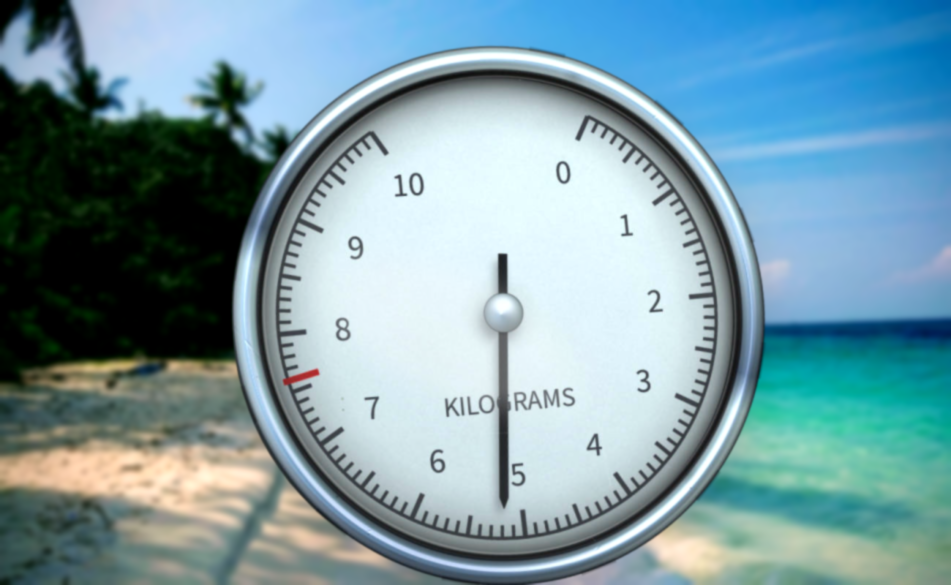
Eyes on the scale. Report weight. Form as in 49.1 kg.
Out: 5.2 kg
